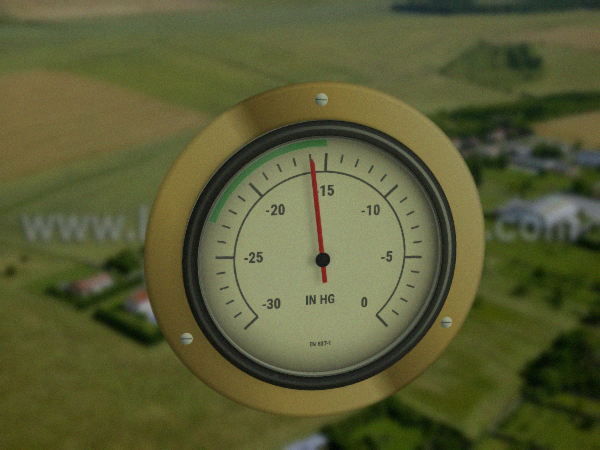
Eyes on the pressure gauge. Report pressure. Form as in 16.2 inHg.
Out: -16 inHg
